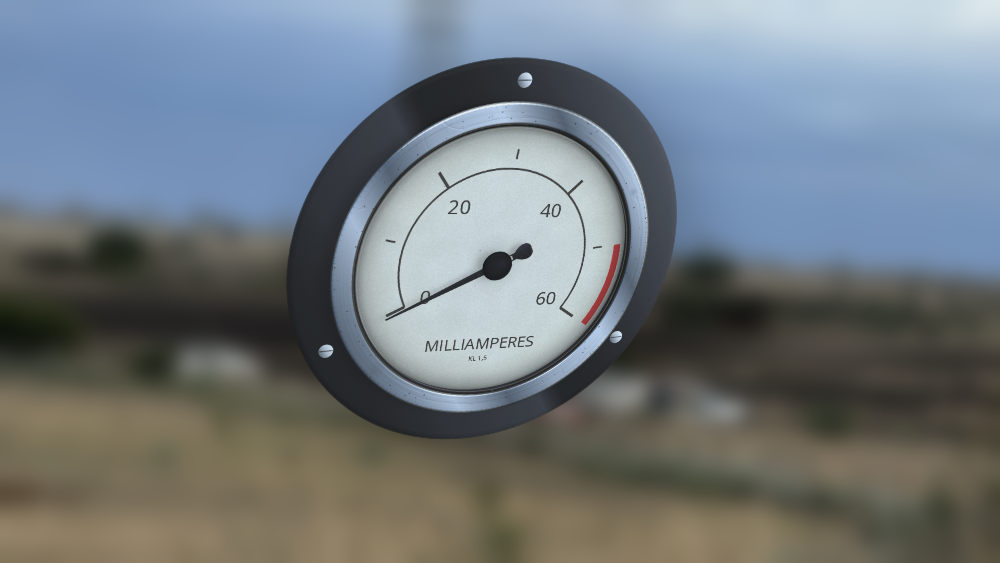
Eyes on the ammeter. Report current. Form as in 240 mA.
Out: 0 mA
